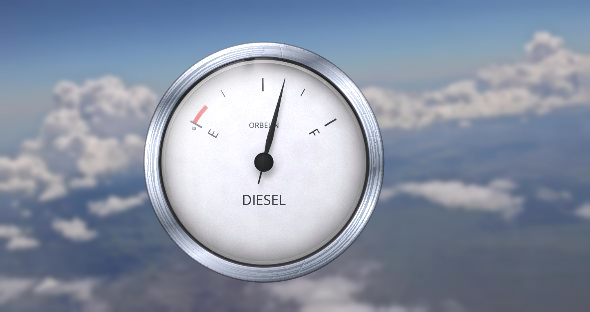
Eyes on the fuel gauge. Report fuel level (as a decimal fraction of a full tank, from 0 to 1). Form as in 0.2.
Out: 0.625
